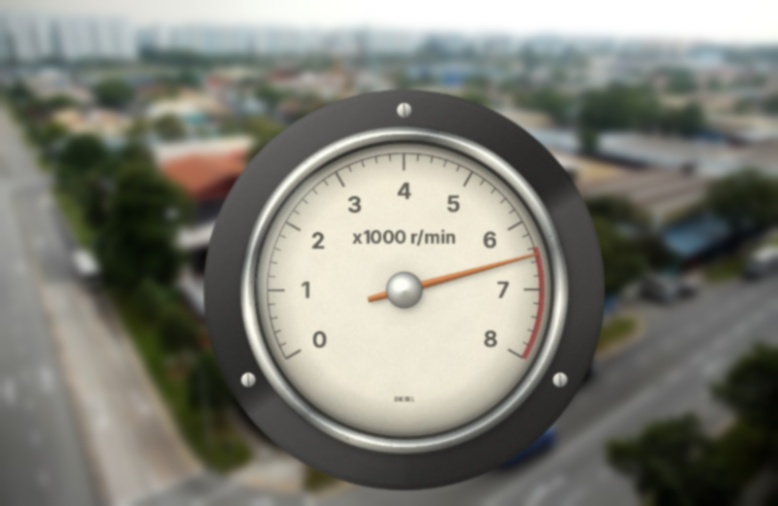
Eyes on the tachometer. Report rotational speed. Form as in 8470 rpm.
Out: 6500 rpm
